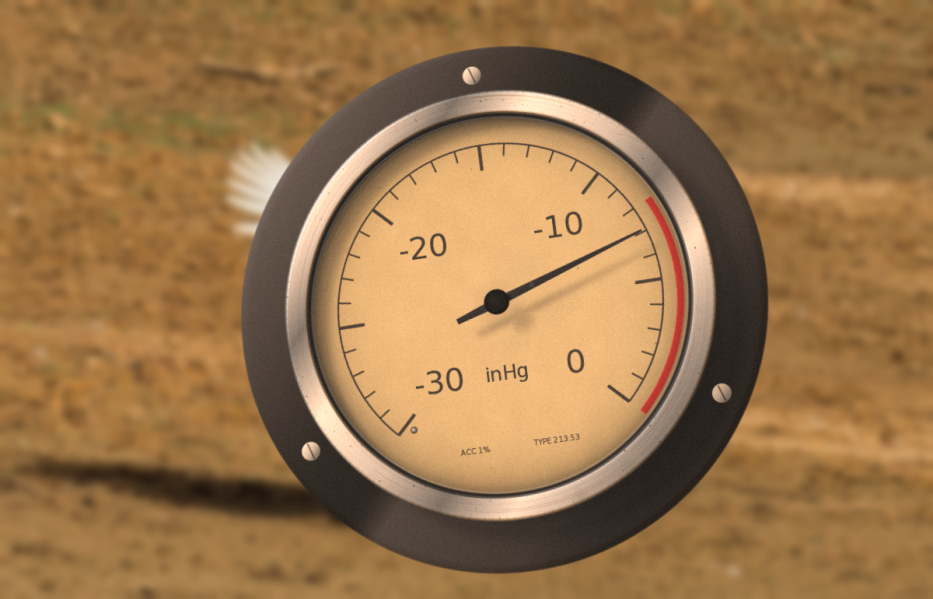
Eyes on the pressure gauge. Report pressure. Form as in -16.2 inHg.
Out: -7 inHg
